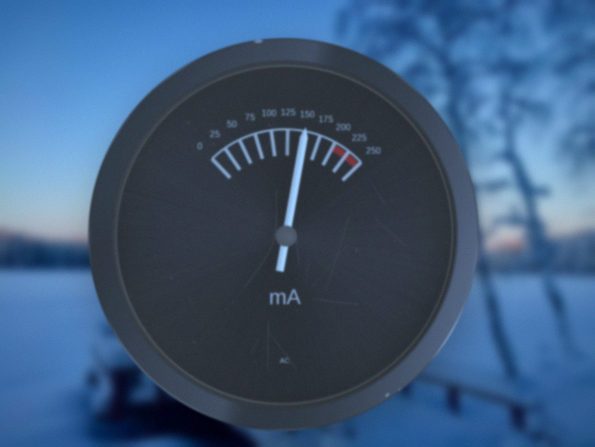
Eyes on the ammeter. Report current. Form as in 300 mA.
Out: 150 mA
